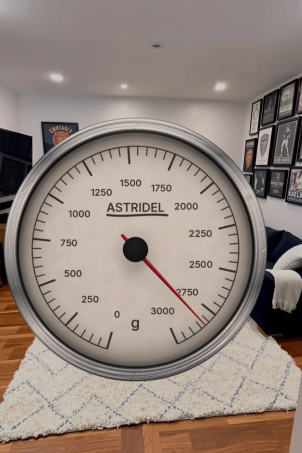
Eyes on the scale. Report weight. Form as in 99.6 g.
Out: 2825 g
